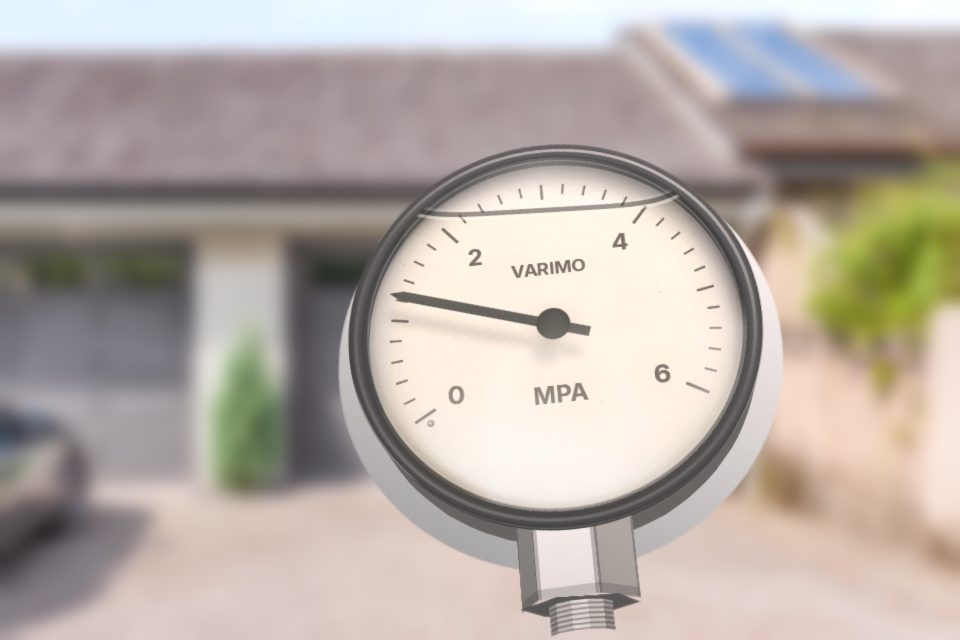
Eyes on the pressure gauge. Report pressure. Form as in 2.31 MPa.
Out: 1.2 MPa
